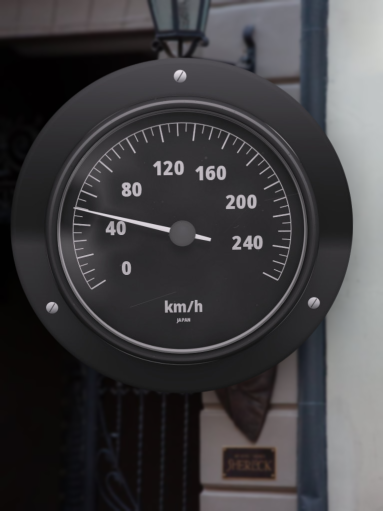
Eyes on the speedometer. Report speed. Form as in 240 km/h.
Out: 50 km/h
